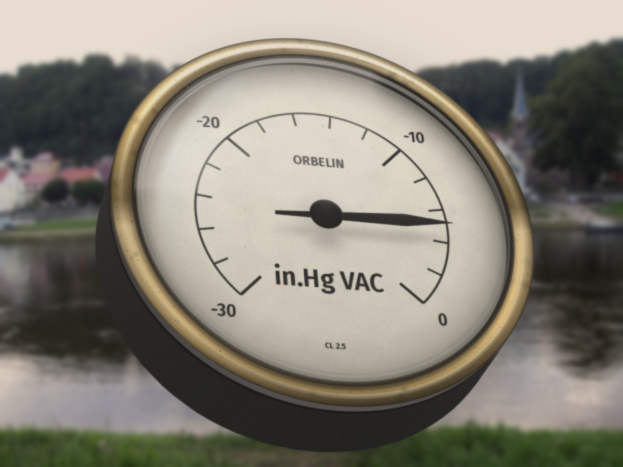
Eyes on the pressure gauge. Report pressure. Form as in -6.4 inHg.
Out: -5 inHg
